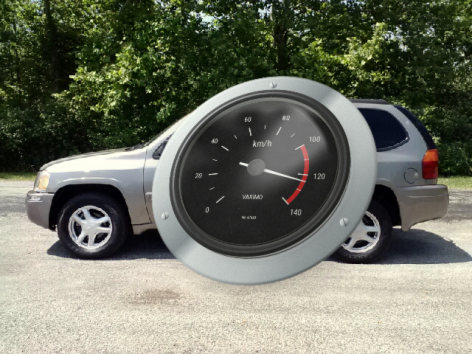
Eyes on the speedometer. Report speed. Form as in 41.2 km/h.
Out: 125 km/h
